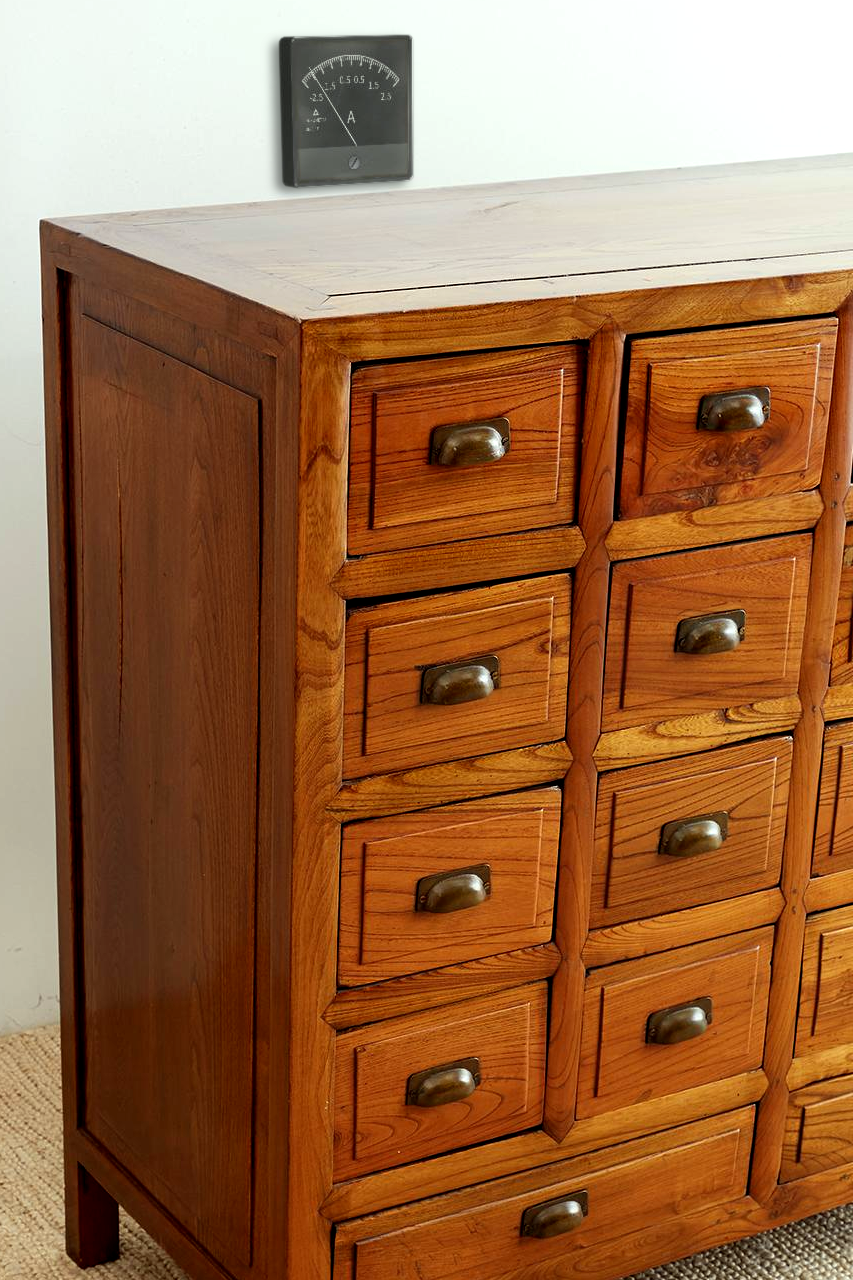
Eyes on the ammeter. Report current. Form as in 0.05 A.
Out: -2 A
